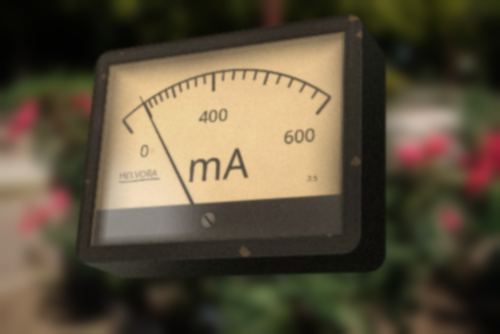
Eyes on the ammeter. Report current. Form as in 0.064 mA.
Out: 200 mA
